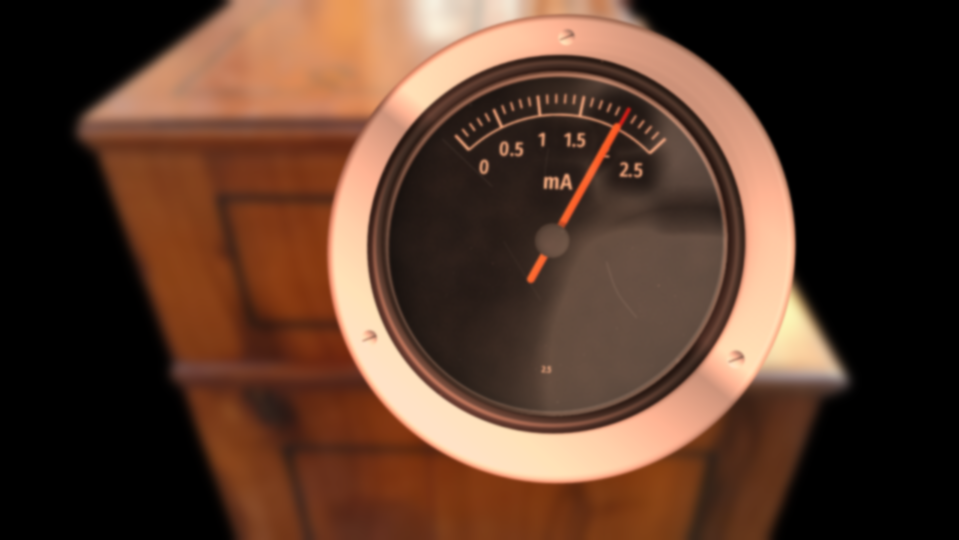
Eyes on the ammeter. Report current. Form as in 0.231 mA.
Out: 2 mA
